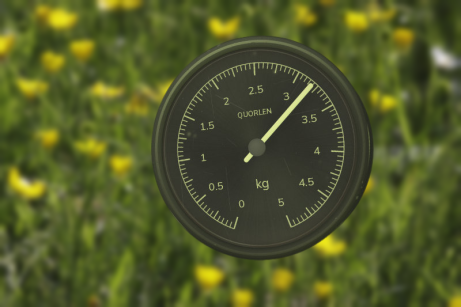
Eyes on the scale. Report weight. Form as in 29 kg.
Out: 3.2 kg
